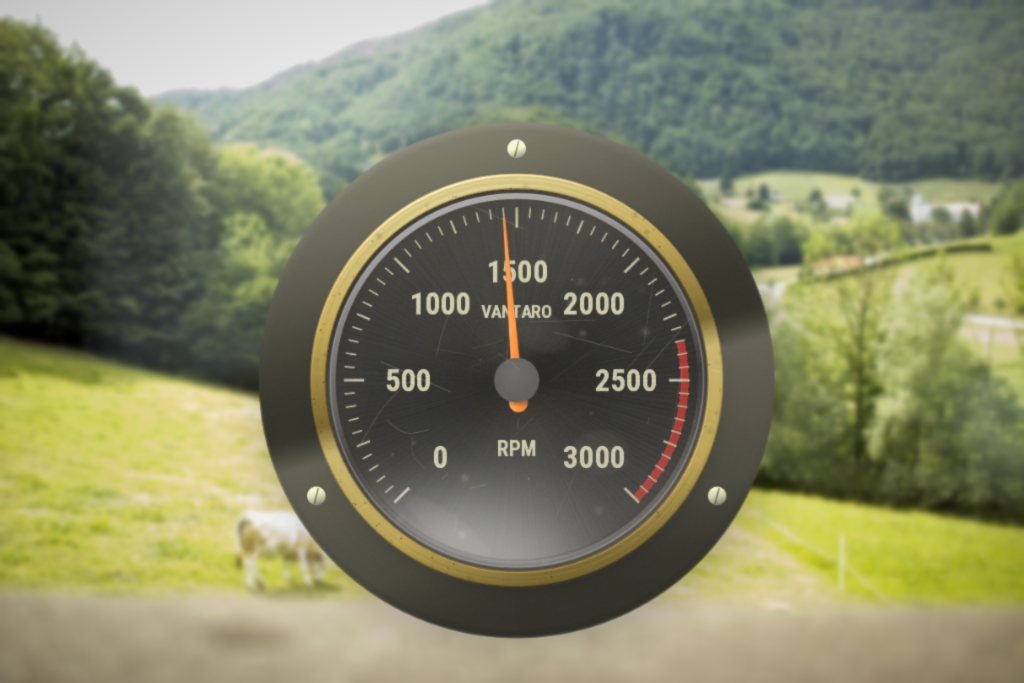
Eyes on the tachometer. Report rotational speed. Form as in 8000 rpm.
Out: 1450 rpm
